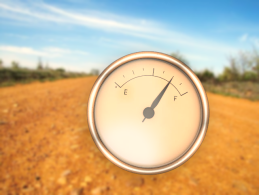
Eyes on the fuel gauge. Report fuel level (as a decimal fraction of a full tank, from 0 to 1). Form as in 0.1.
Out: 0.75
